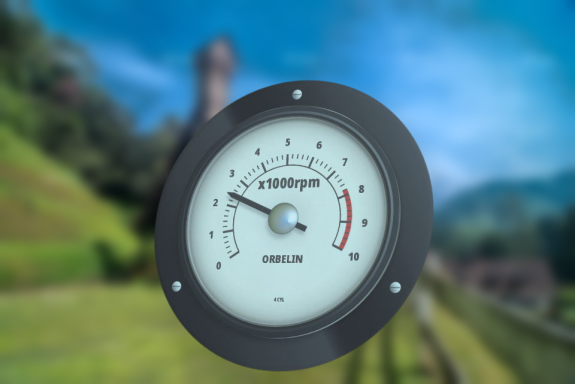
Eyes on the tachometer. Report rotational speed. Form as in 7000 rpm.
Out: 2400 rpm
